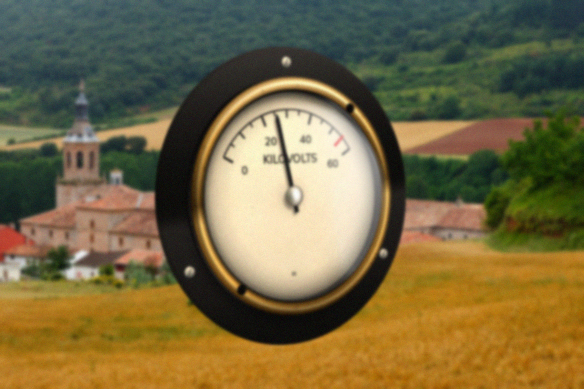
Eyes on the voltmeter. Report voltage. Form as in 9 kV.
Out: 25 kV
